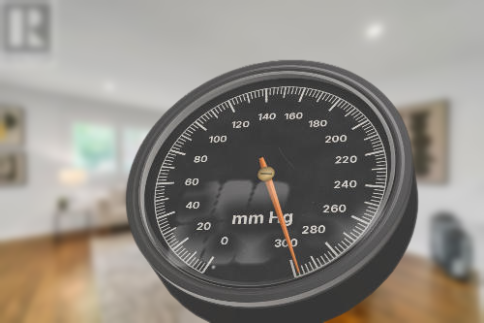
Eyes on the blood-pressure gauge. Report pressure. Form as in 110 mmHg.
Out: 298 mmHg
